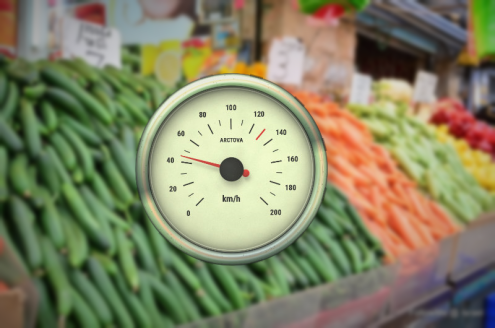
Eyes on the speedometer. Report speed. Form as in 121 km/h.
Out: 45 km/h
